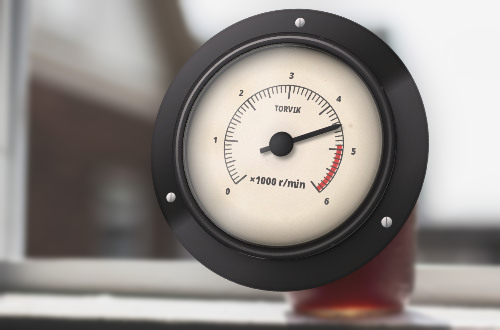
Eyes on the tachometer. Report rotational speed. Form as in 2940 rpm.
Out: 4500 rpm
